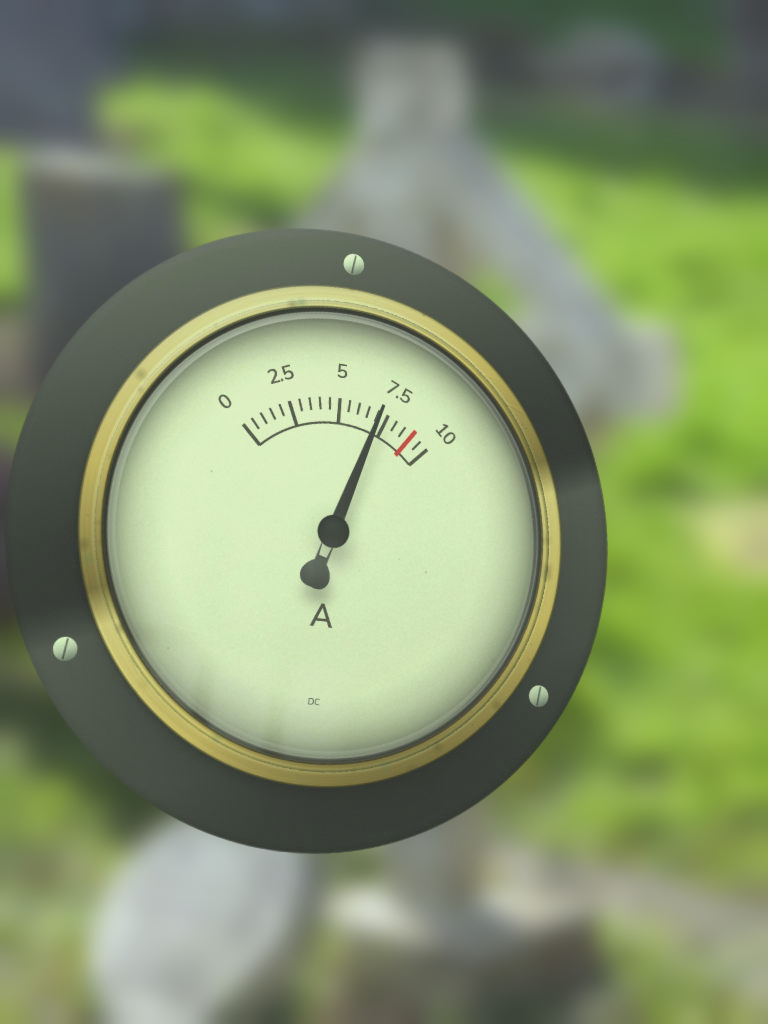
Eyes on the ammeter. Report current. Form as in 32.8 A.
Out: 7 A
